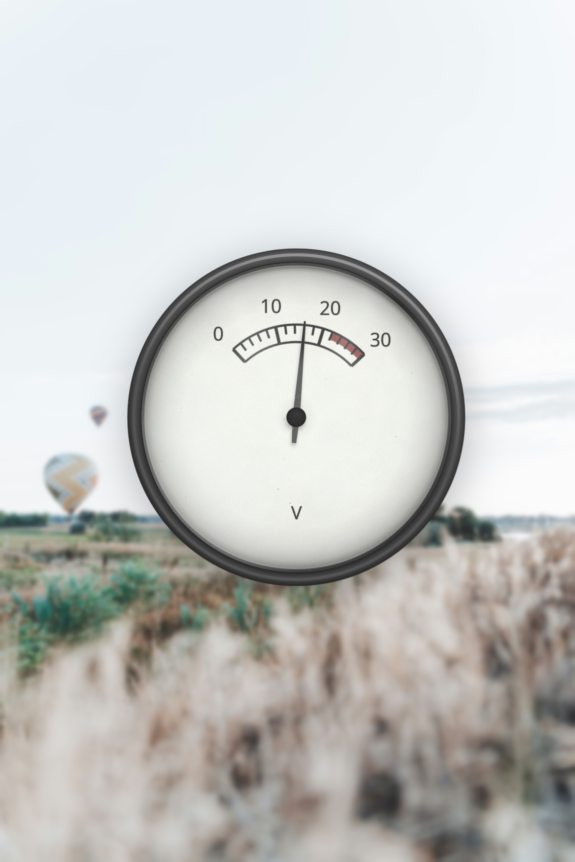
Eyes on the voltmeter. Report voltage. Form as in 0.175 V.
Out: 16 V
